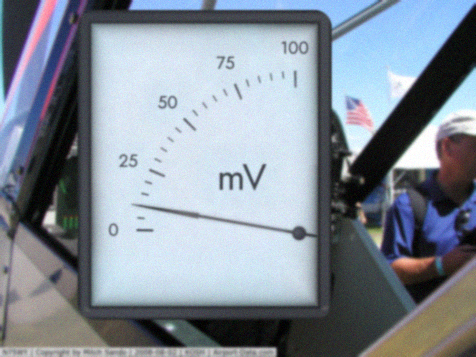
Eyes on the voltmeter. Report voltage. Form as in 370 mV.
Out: 10 mV
